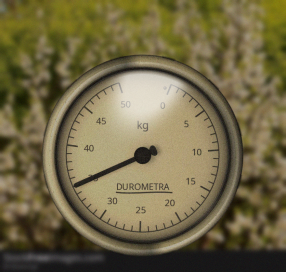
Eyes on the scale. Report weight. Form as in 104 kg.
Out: 35 kg
